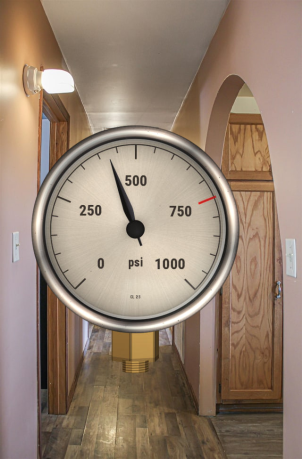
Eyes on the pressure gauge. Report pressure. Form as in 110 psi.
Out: 425 psi
